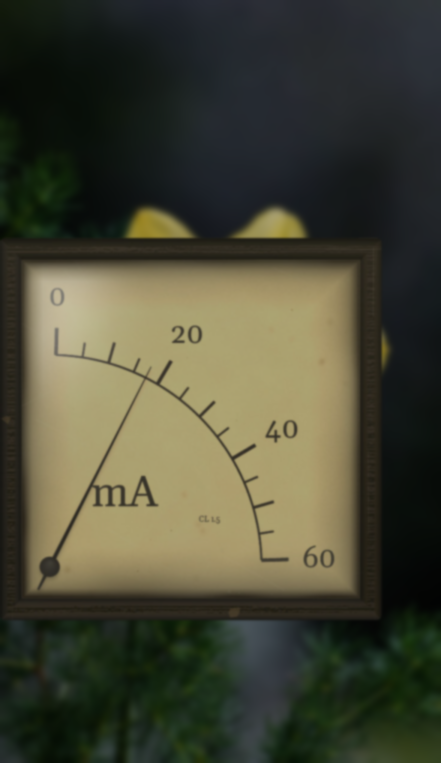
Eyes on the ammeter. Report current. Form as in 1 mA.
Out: 17.5 mA
